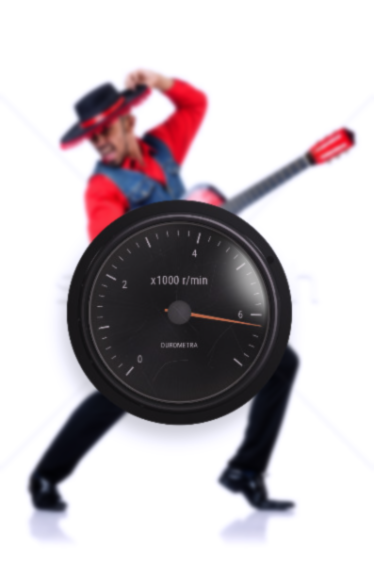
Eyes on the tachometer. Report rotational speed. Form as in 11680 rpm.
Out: 6200 rpm
